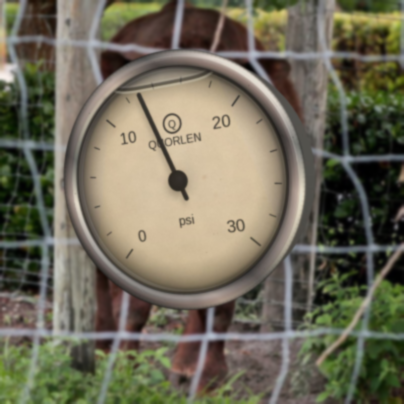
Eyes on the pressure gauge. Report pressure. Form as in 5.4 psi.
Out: 13 psi
